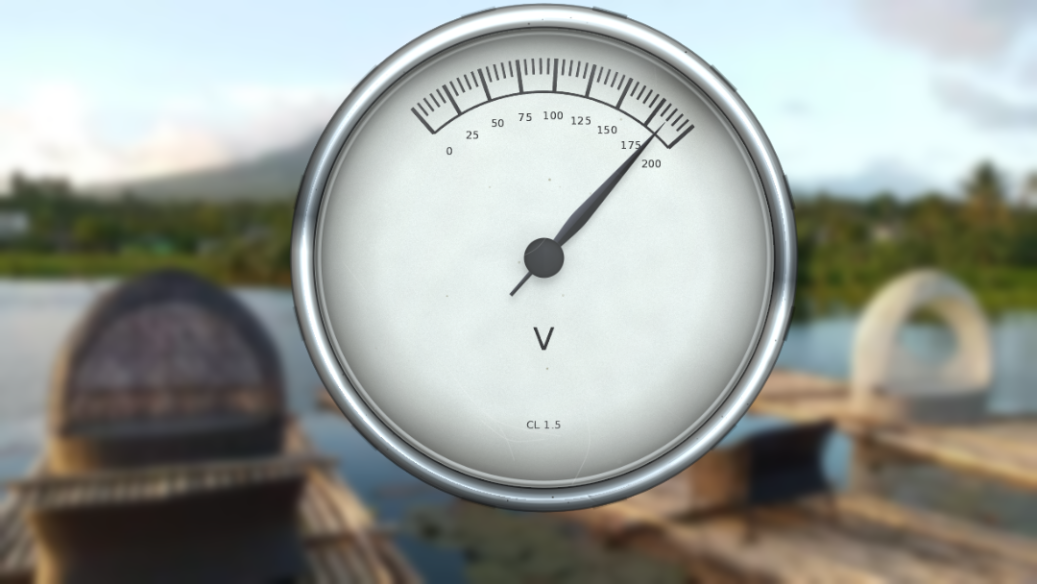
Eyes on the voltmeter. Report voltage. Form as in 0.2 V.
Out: 185 V
